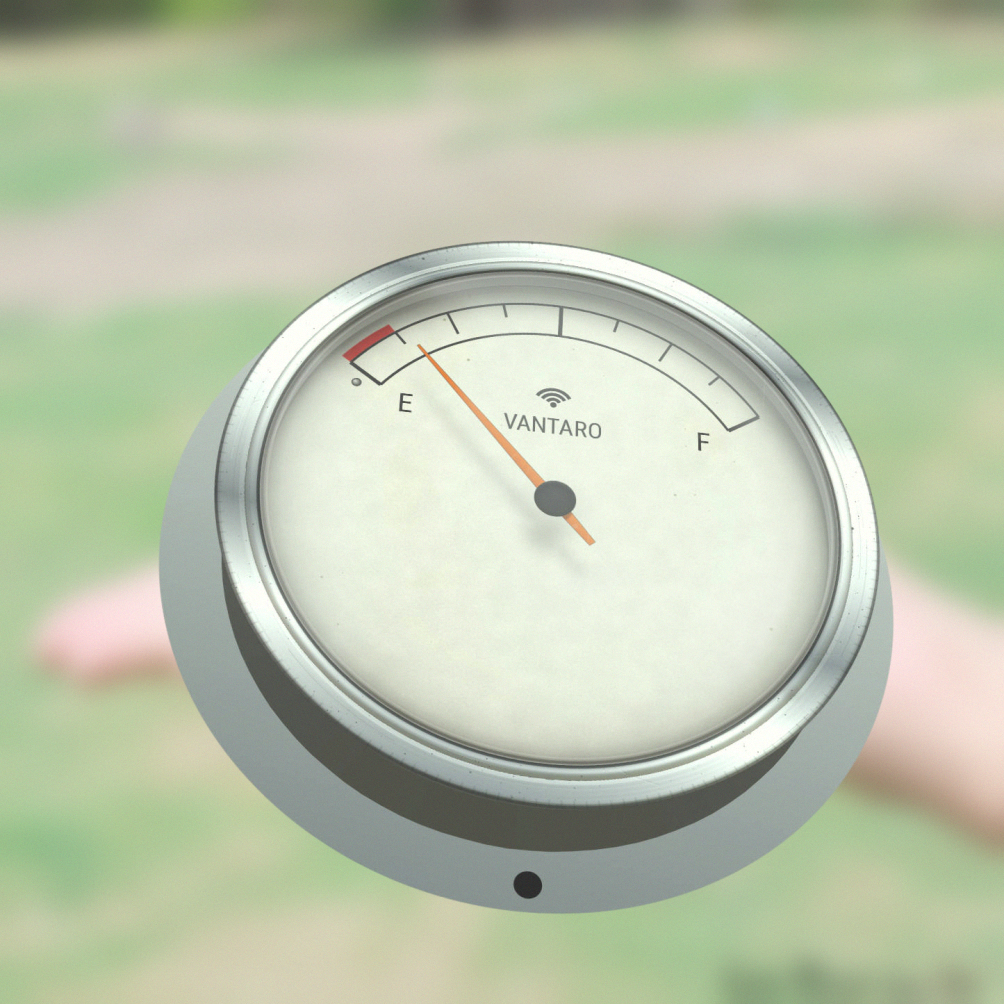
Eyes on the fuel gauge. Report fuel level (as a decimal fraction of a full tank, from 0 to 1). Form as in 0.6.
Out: 0.125
